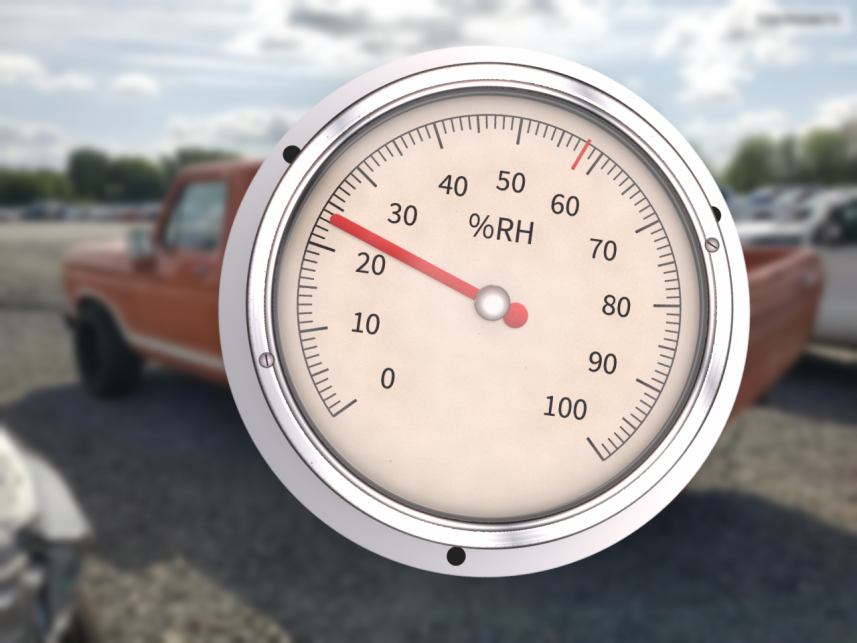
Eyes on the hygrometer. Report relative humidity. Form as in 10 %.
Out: 23.5 %
